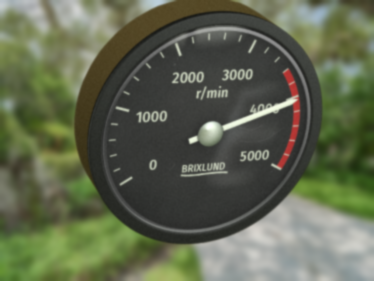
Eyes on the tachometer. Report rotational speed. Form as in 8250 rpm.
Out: 4000 rpm
